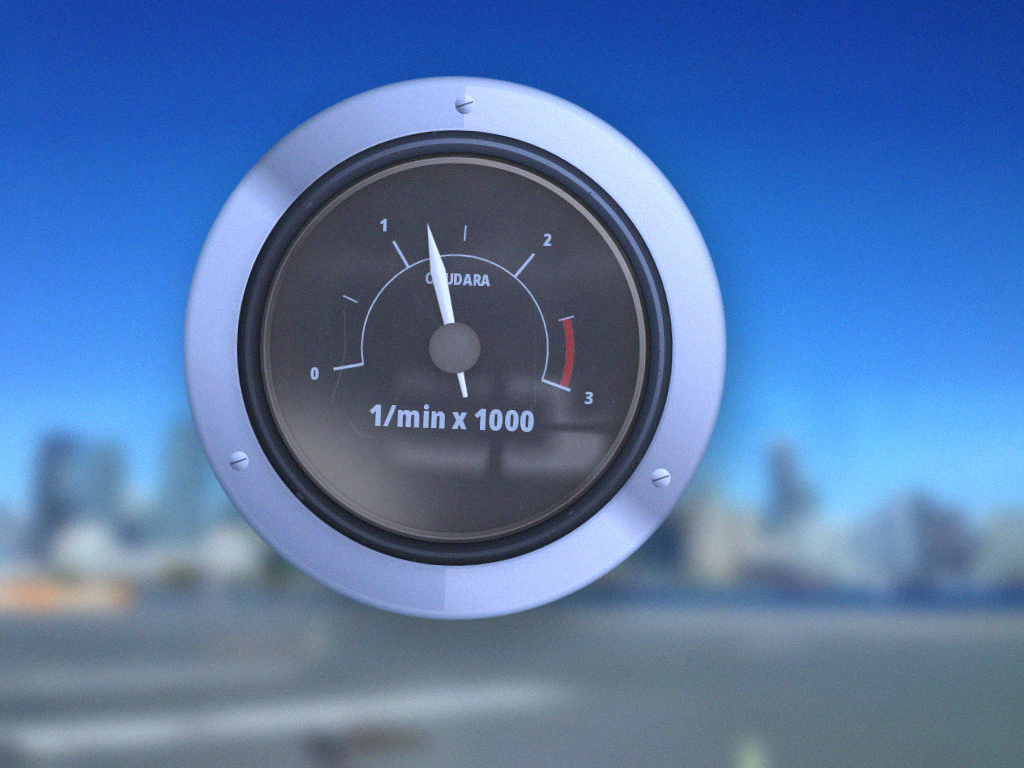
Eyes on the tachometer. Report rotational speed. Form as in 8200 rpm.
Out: 1250 rpm
